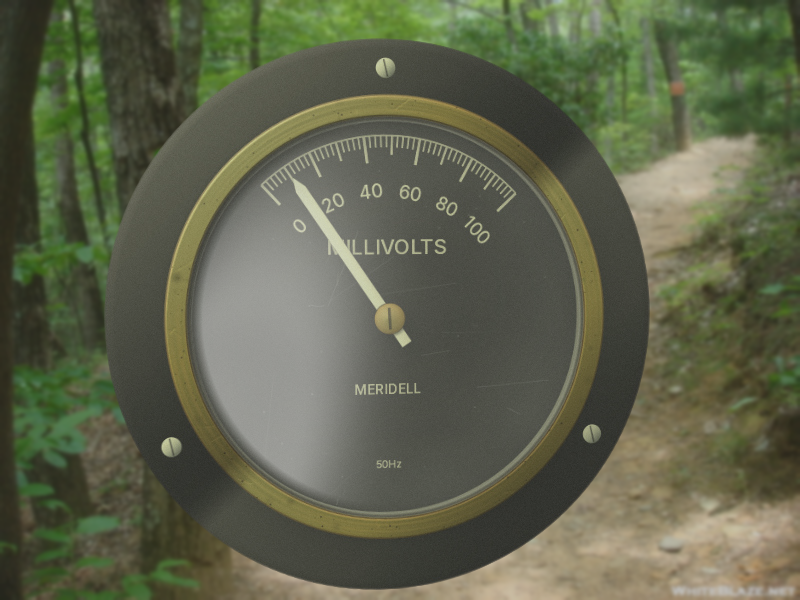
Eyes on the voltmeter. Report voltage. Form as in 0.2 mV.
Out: 10 mV
